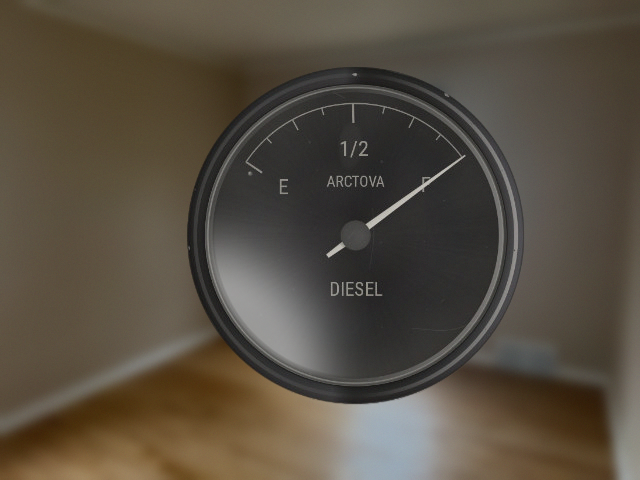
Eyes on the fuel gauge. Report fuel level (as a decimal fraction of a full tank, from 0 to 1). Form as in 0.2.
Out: 1
